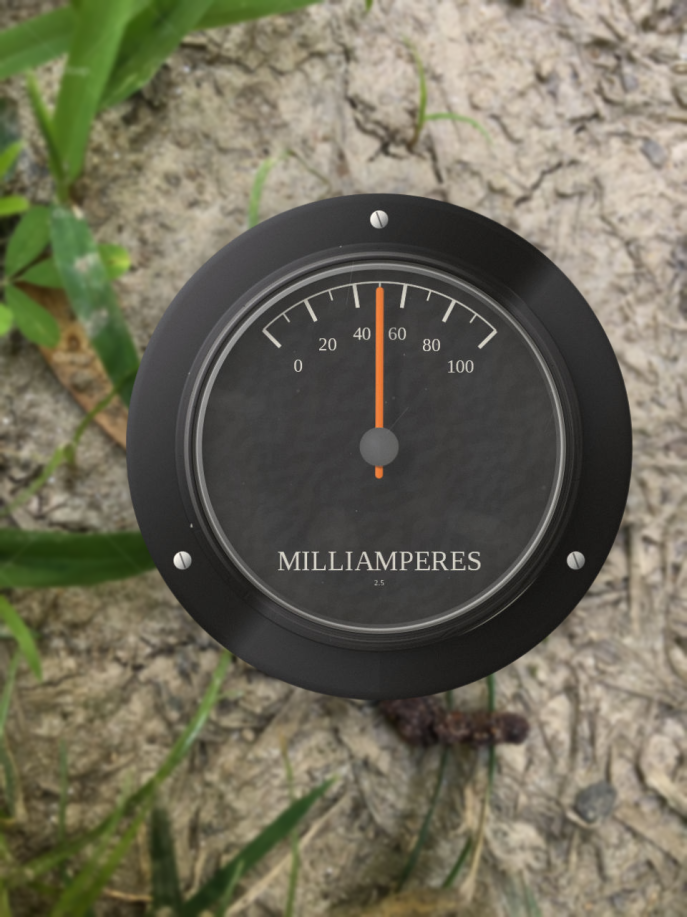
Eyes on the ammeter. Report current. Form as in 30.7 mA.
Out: 50 mA
